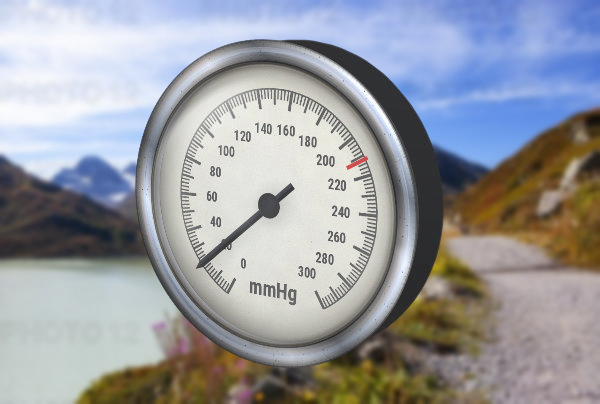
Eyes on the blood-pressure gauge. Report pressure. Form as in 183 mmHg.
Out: 20 mmHg
